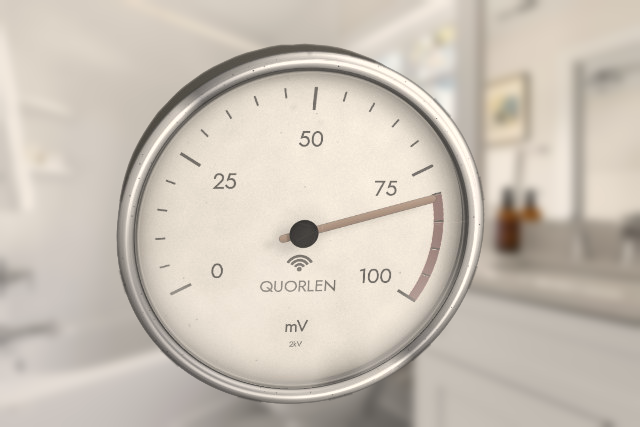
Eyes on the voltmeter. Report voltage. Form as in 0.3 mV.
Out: 80 mV
